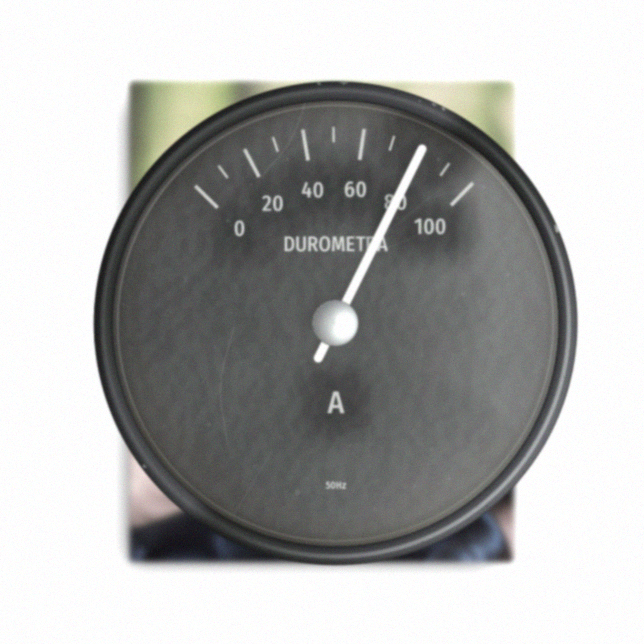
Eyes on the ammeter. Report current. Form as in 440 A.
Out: 80 A
